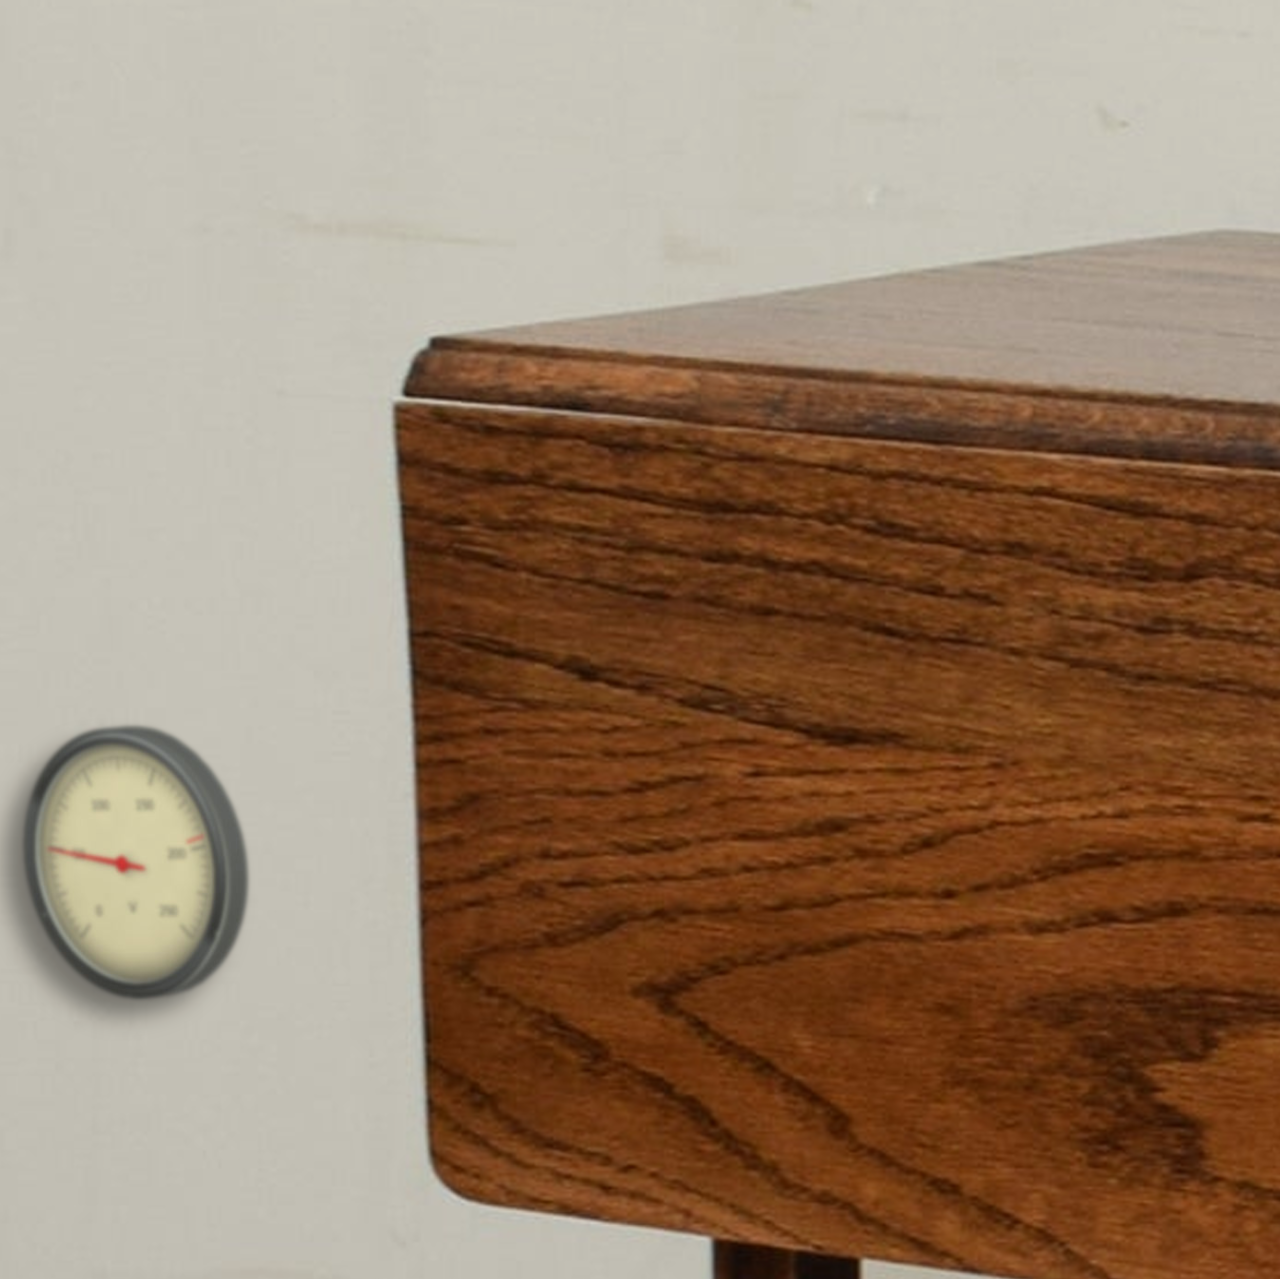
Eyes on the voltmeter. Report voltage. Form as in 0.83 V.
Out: 50 V
